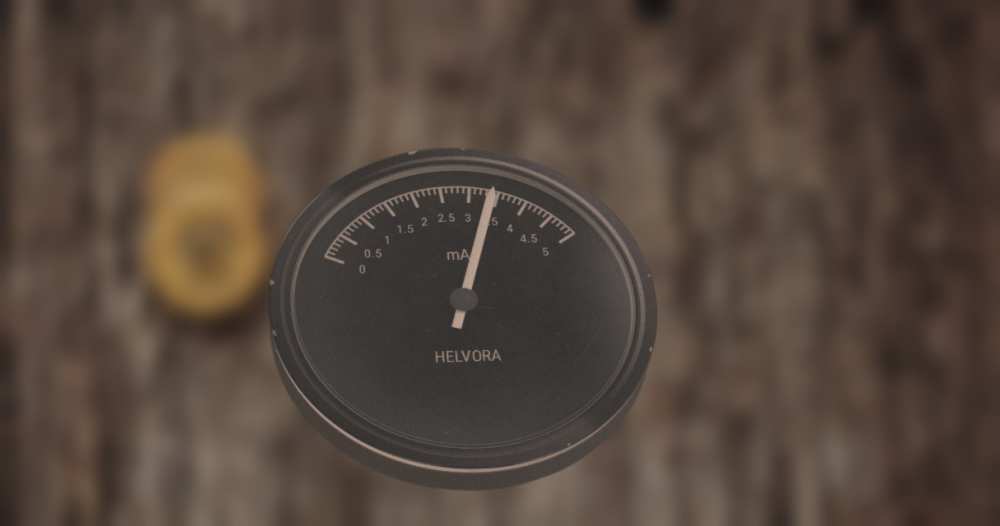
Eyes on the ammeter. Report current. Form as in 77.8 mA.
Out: 3.4 mA
